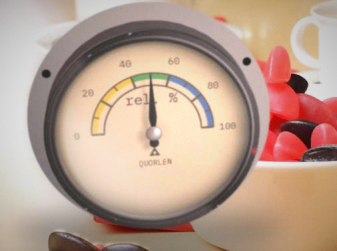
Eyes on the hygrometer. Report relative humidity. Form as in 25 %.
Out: 50 %
